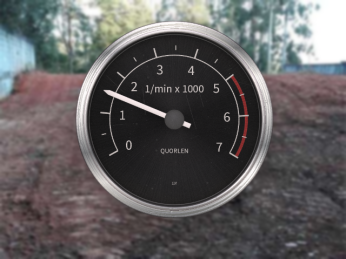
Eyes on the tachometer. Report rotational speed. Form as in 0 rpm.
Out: 1500 rpm
